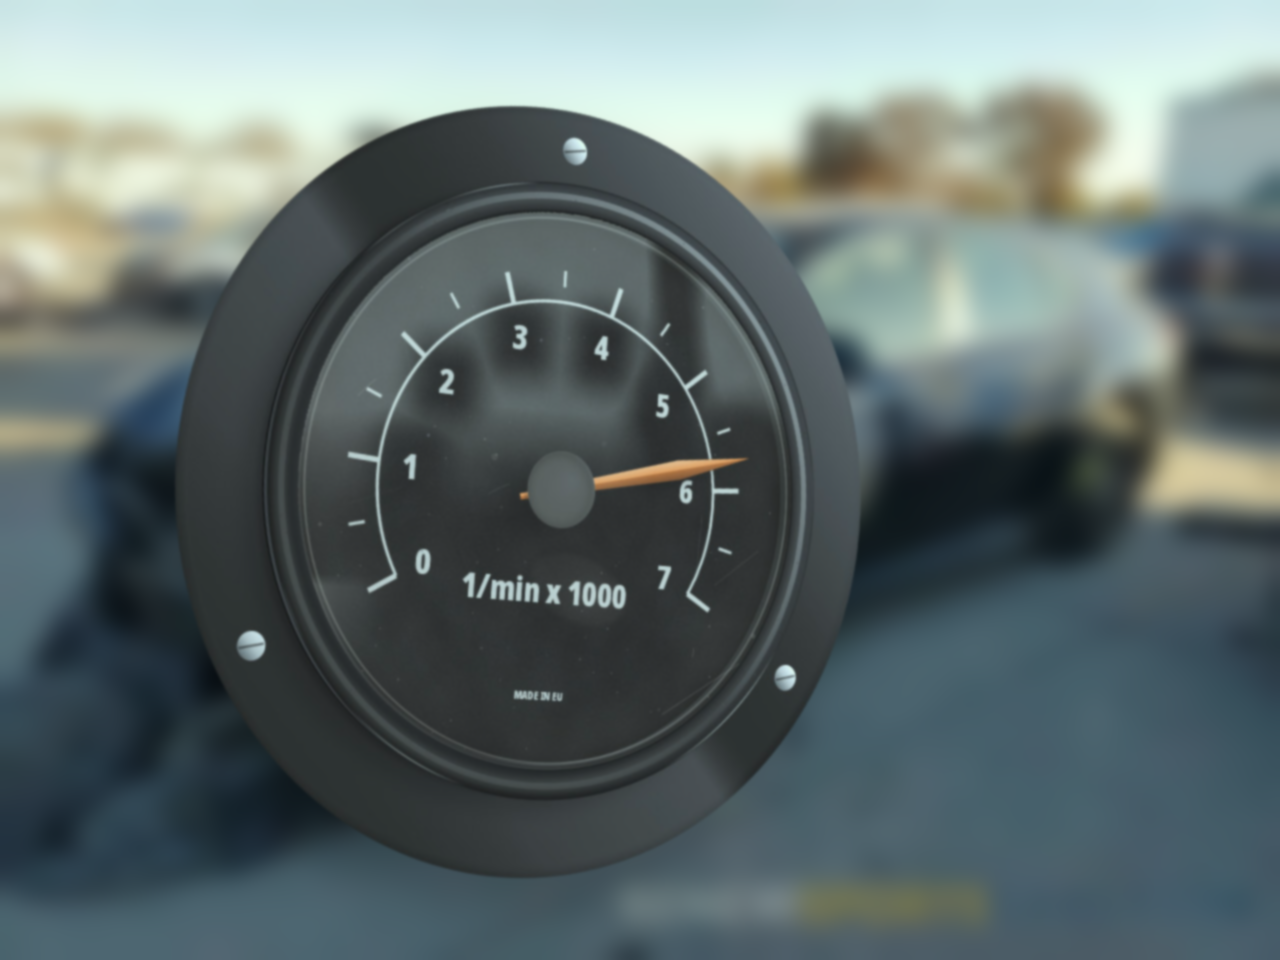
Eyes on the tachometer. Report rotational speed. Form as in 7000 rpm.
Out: 5750 rpm
